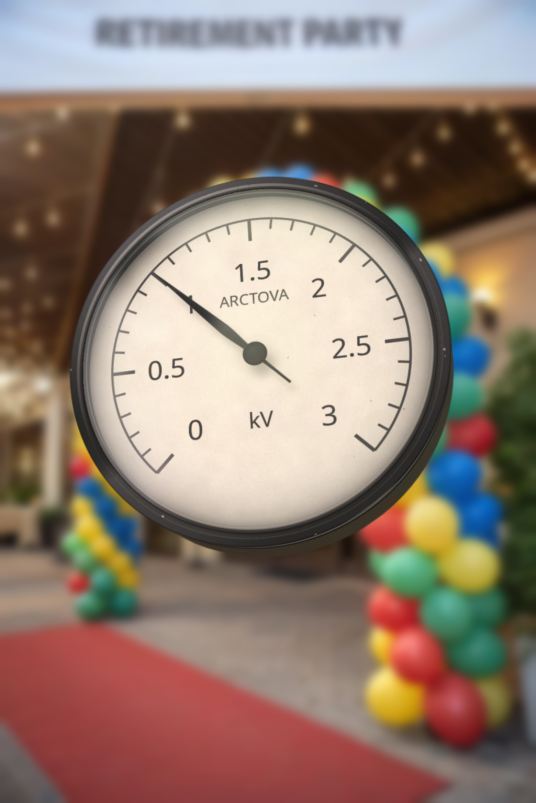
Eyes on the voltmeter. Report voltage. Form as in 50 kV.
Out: 1 kV
